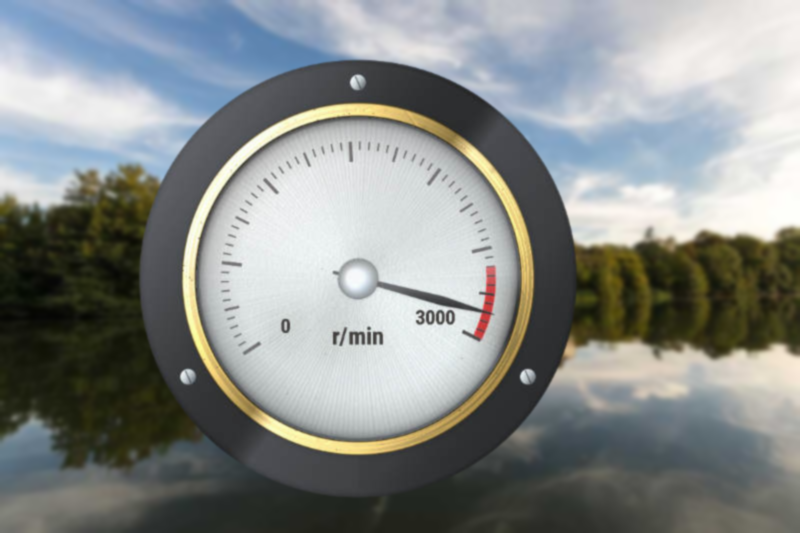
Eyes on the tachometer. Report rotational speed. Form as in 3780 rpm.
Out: 2850 rpm
